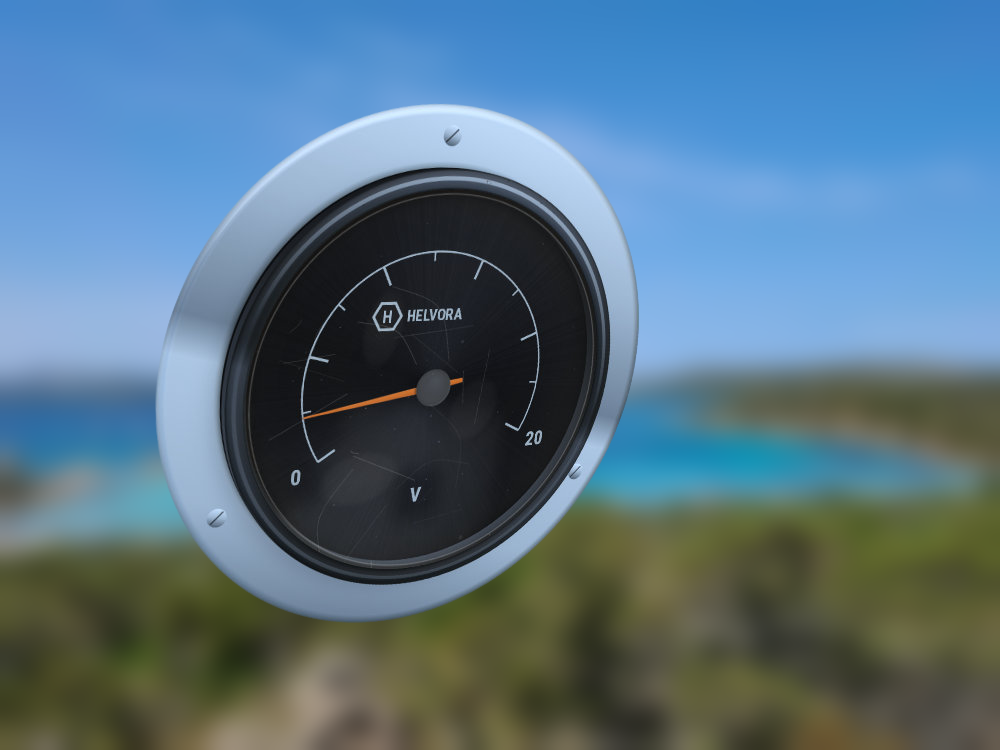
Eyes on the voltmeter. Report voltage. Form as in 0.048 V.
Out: 2 V
